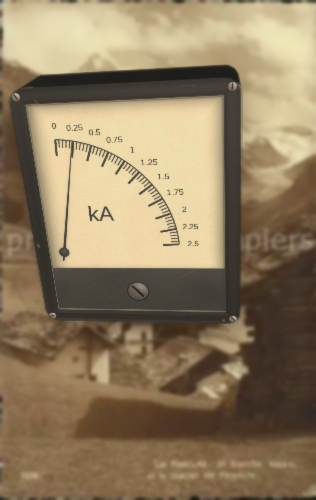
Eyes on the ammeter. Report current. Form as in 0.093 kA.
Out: 0.25 kA
